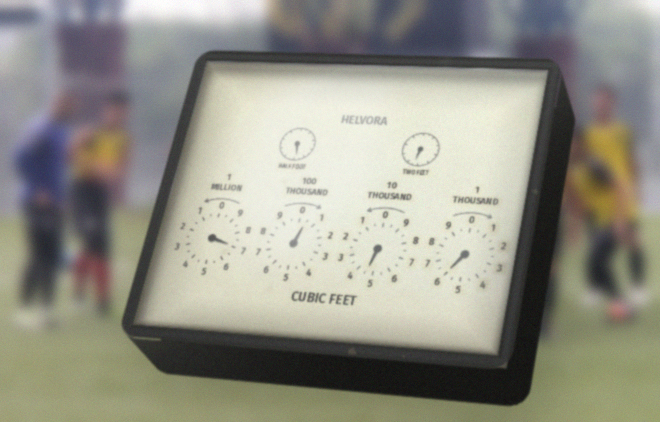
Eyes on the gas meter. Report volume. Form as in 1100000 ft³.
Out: 704600 ft³
